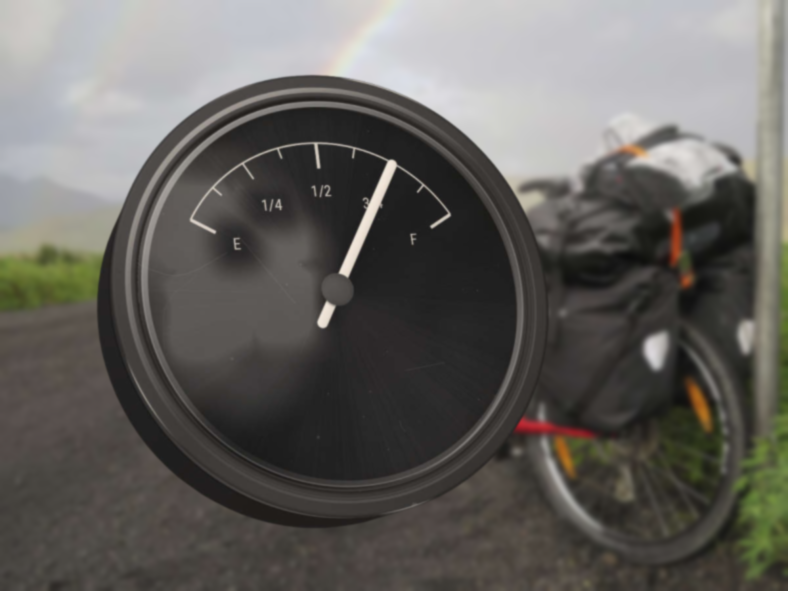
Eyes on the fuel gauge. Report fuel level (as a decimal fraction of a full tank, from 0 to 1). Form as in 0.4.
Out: 0.75
